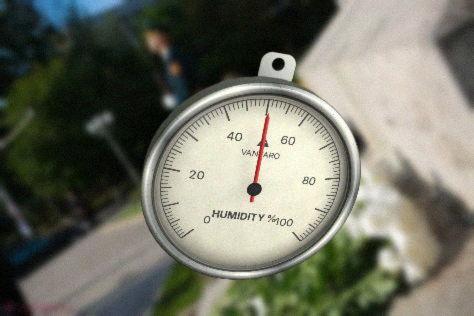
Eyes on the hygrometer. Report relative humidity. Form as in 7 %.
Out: 50 %
